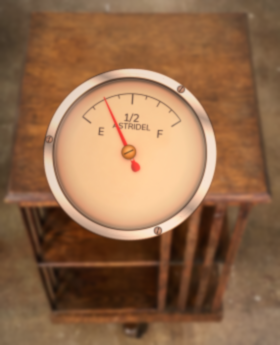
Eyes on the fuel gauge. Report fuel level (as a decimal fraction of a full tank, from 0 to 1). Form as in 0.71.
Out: 0.25
